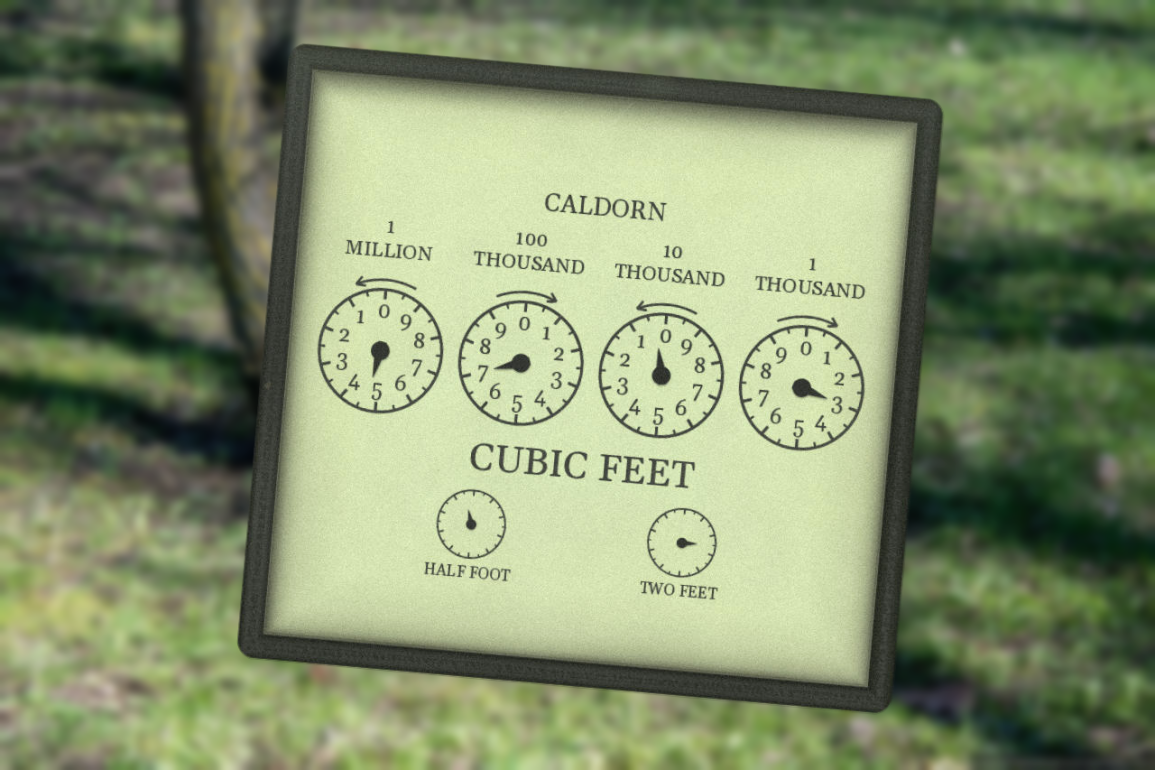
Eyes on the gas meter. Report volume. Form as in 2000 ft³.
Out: 470300 ft³
